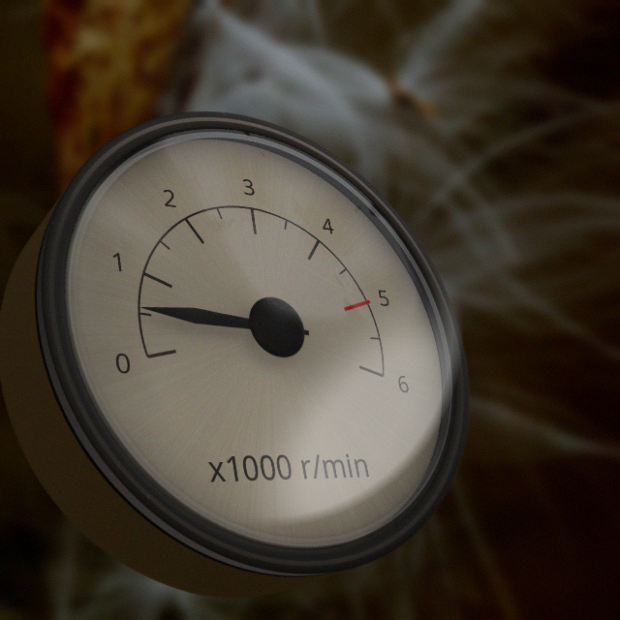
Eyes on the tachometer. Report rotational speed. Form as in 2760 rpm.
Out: 500 rpm
